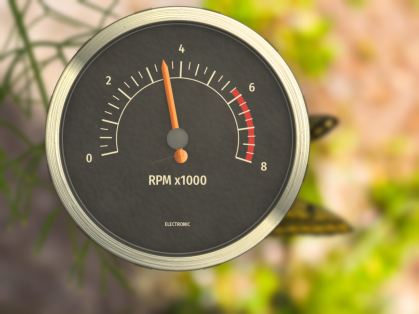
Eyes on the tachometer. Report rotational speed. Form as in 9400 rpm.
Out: 3500 rpm
